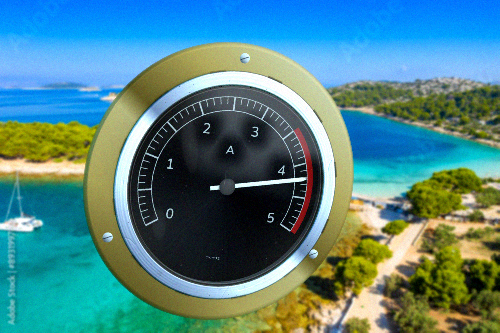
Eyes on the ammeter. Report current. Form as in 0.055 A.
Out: 4.2 A
